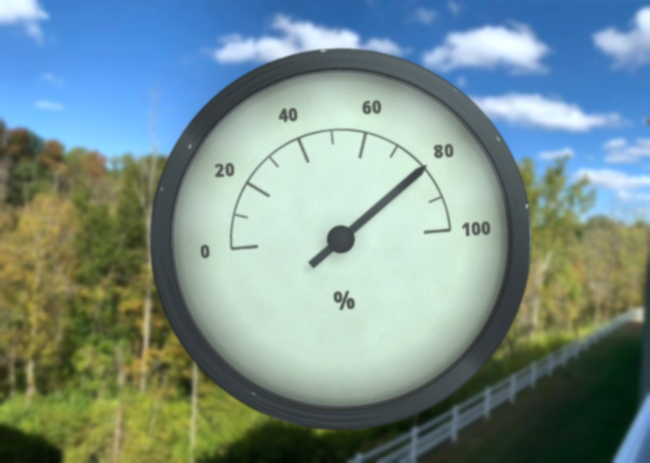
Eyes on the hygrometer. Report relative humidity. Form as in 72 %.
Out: 80 %
